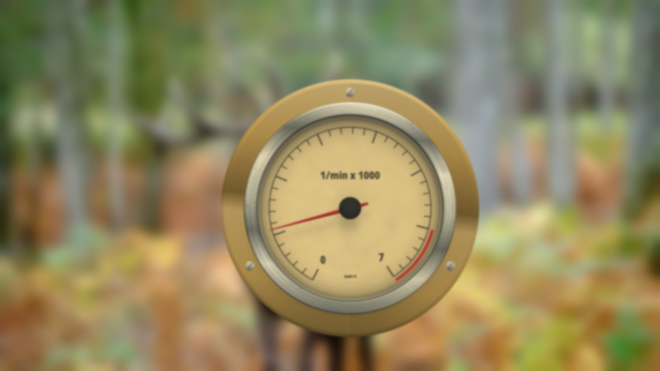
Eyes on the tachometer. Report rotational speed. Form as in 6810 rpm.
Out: 1100 rpm
